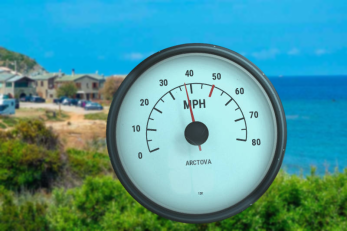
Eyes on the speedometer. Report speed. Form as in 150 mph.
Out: 37.5 mph
